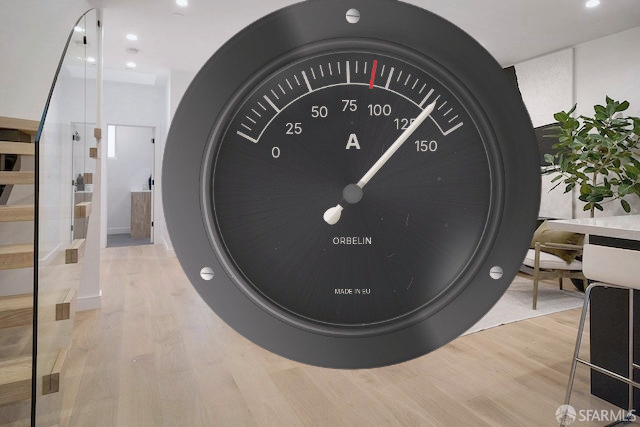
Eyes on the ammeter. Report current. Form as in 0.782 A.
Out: 130 A
